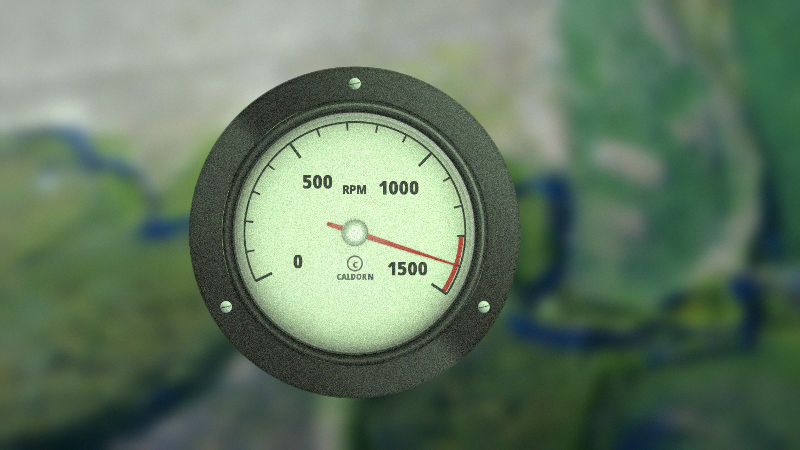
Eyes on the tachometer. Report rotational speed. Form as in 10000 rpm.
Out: 1400 rpm
